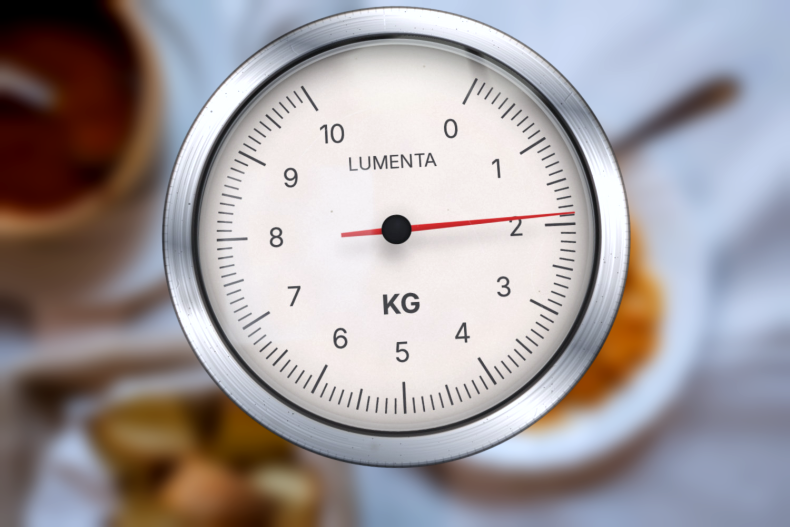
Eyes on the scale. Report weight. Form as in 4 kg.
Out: 1.9 kg
